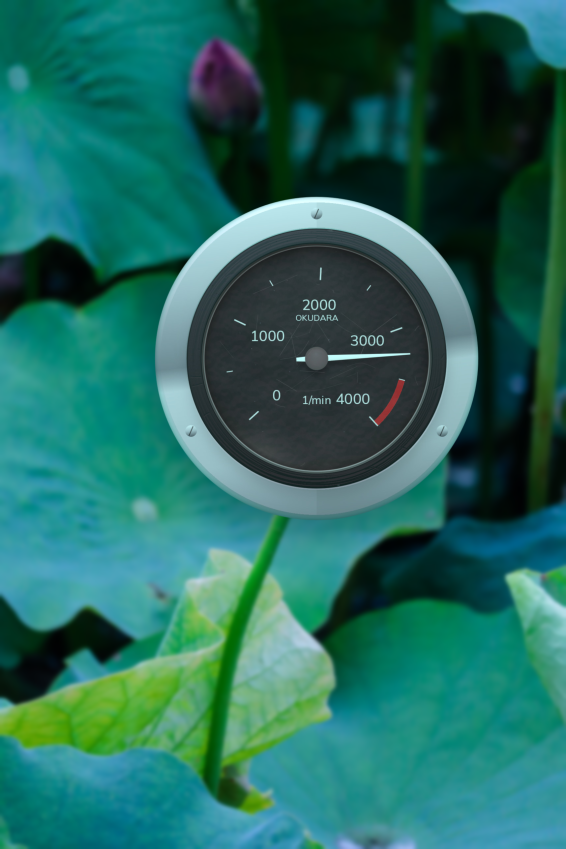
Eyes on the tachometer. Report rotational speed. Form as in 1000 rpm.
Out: 3250 rpm
